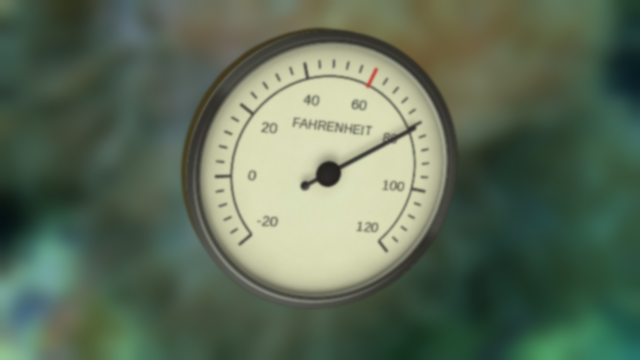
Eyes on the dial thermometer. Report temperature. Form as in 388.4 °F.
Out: 80 °F
